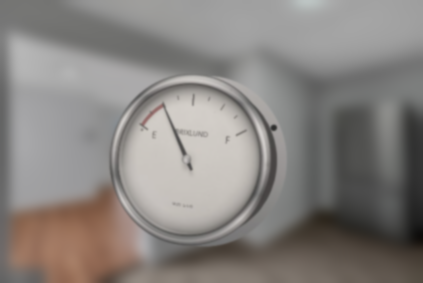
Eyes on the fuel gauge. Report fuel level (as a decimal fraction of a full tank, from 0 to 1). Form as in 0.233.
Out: 0.25
